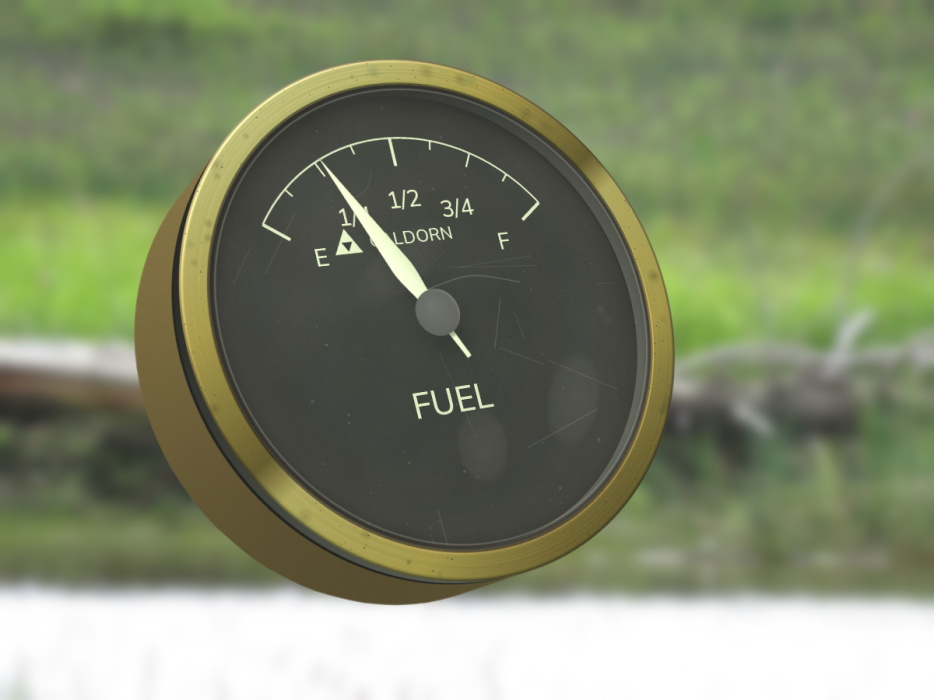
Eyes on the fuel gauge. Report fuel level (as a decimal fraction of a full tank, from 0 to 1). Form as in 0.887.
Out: 0.25
